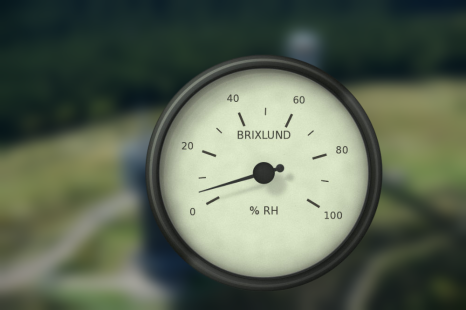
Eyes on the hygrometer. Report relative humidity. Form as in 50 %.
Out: 5 %
